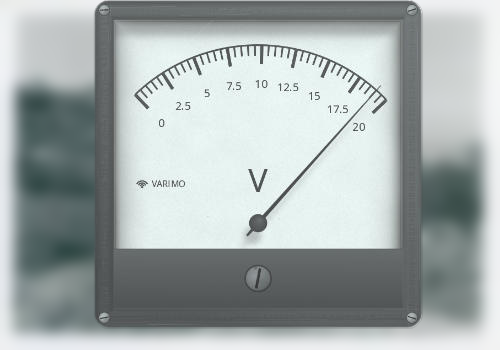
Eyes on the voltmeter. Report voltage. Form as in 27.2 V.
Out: 19 V
